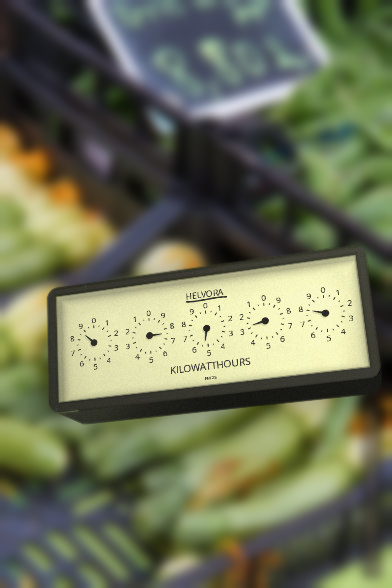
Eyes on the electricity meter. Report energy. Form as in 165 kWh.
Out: 87528 kWh
